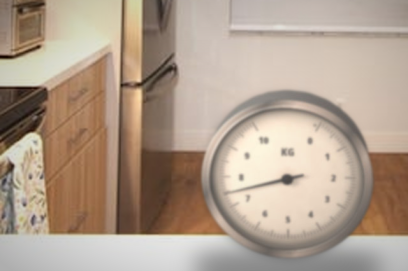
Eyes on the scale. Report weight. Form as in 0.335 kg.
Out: 7.5 kg
